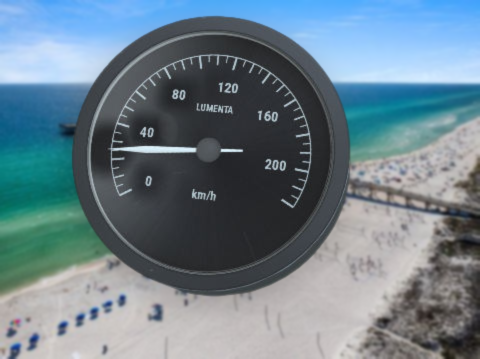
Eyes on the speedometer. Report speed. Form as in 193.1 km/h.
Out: 25 km/h
